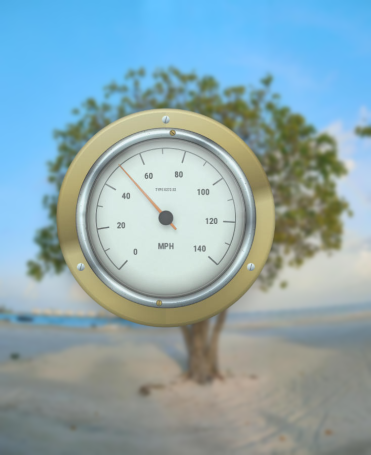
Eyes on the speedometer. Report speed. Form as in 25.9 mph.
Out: 50 mph
